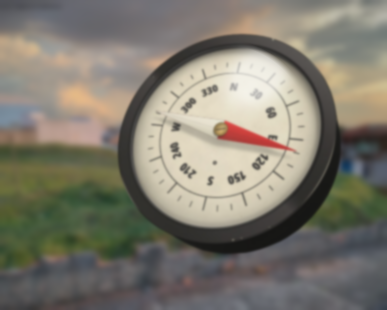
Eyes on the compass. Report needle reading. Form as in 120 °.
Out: 100 °
